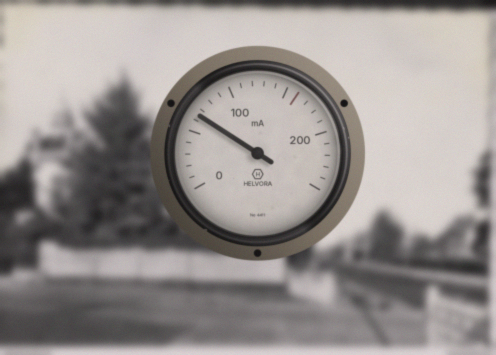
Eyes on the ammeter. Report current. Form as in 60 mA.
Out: 65 mA
